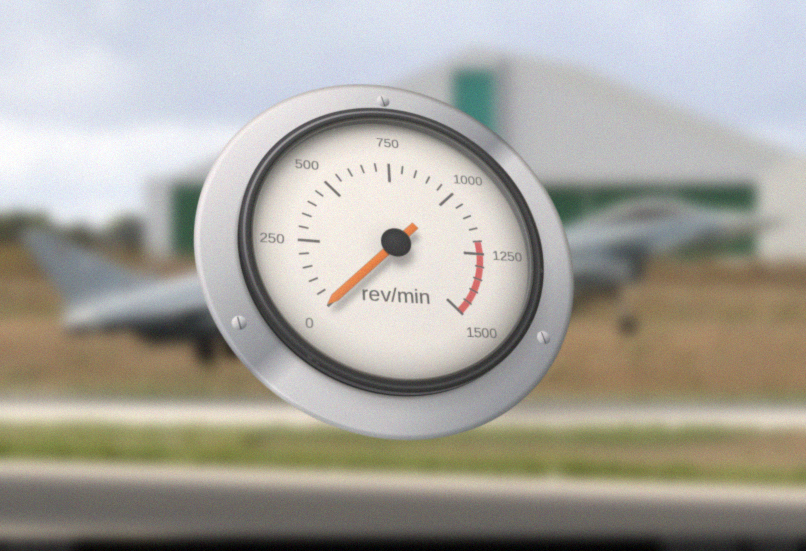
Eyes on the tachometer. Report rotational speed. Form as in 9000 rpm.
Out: 0 rpm
